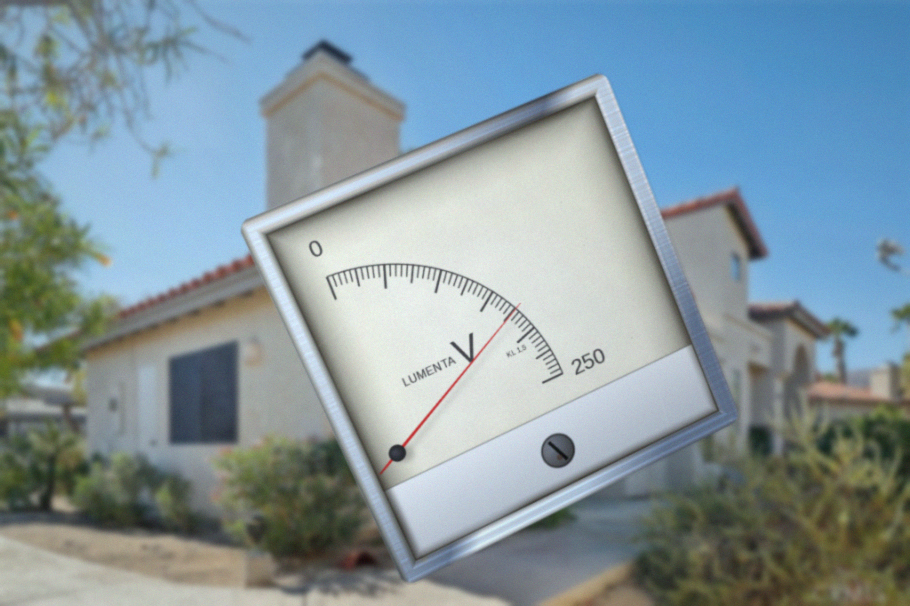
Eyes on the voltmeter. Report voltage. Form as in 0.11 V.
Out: 175 V
